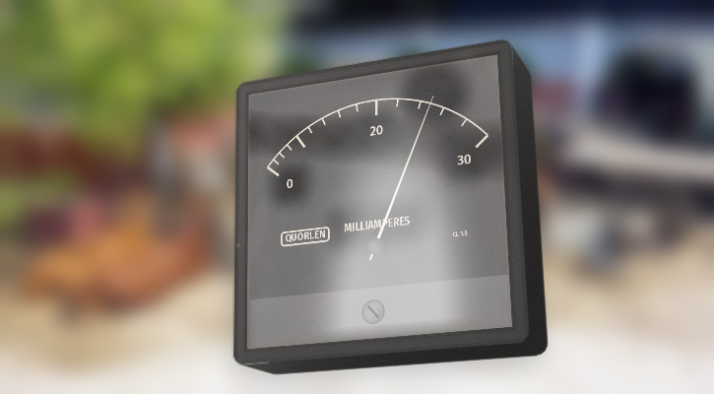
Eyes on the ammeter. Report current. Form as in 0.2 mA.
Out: 25 mA
